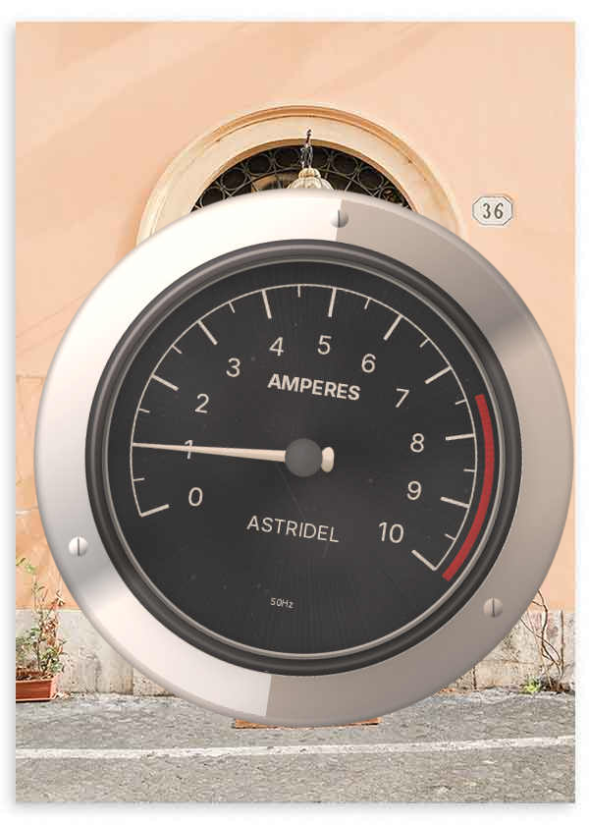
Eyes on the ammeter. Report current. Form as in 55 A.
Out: 1 A
